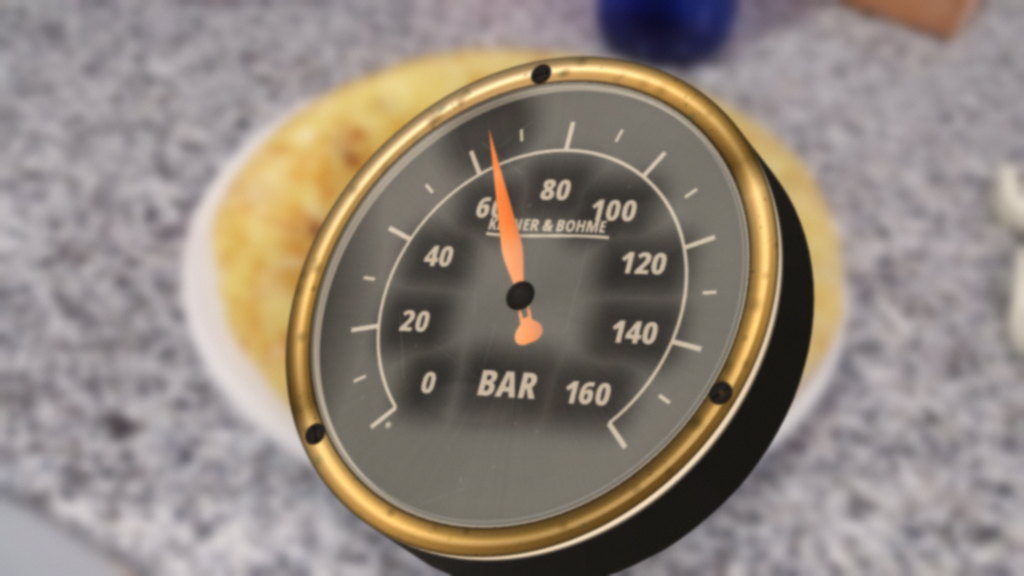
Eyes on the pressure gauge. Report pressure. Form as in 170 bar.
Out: 65 bar
